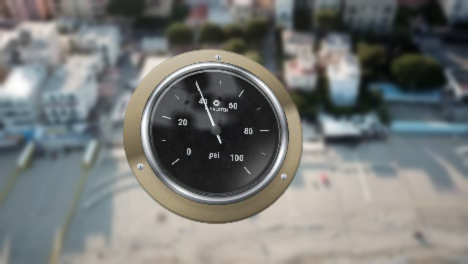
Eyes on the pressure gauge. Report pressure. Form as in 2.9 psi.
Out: 40 psi
